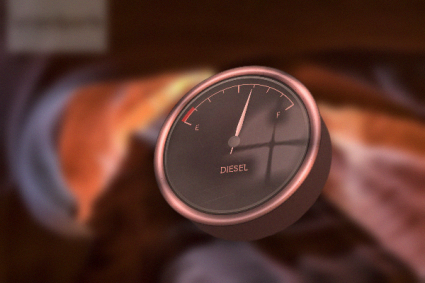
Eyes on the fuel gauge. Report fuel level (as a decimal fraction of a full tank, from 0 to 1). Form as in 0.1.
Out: 0.625
